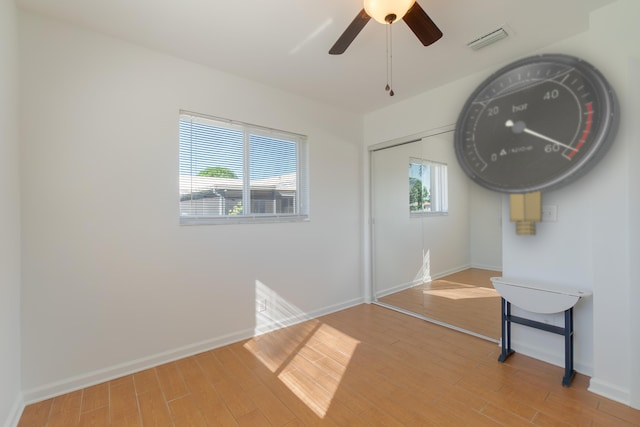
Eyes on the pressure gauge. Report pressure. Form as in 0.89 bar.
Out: 58 bar
